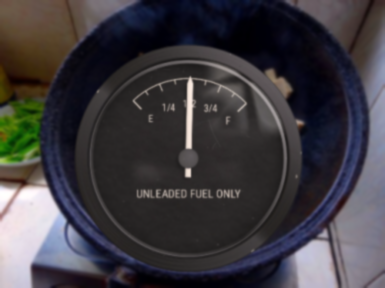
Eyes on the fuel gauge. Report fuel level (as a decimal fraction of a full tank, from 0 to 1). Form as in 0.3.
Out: 0.5
